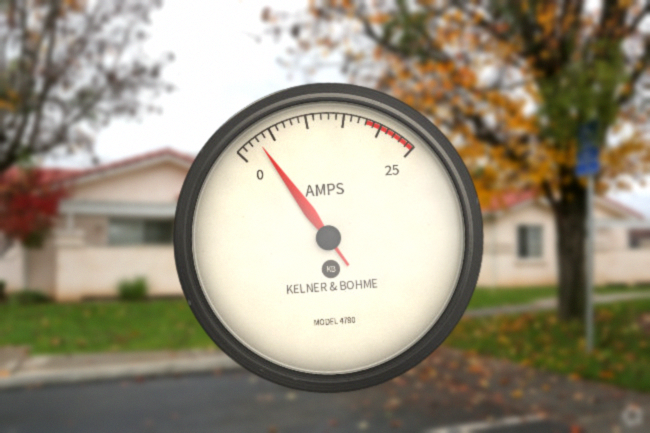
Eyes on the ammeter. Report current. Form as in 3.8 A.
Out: 3 A
